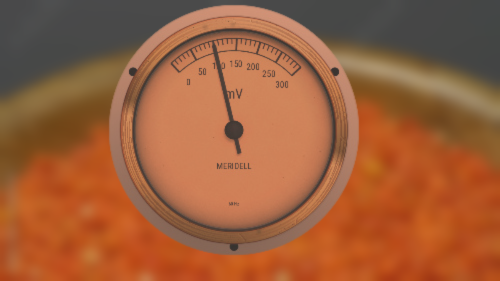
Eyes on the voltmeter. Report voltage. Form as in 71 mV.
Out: 100 mV
